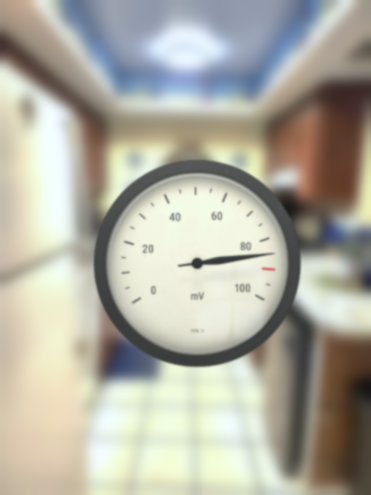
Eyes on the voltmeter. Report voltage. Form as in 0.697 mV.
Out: 85 mV
